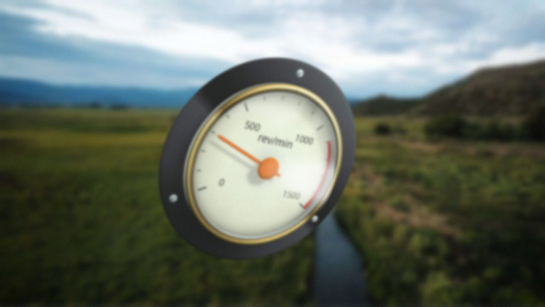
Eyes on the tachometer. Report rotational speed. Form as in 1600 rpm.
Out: 300 rpm
